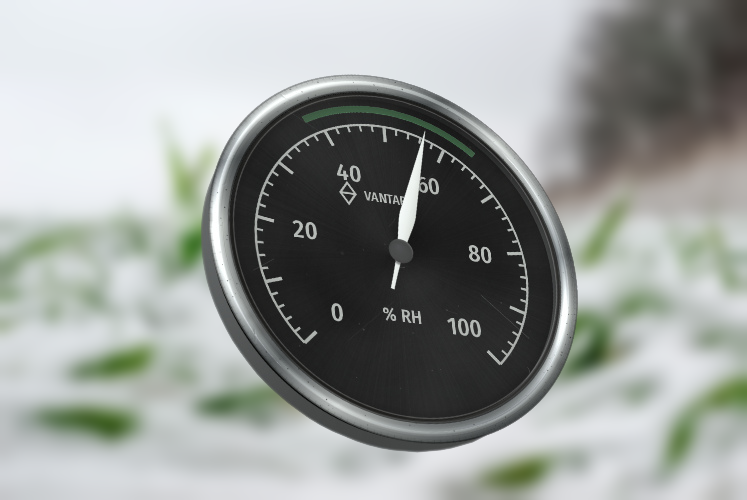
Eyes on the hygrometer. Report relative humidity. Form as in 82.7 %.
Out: 56 %
